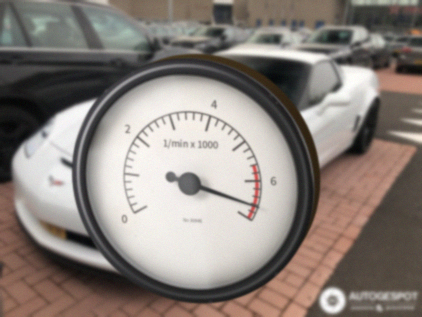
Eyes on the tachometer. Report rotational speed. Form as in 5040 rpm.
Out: 6600 rpm
